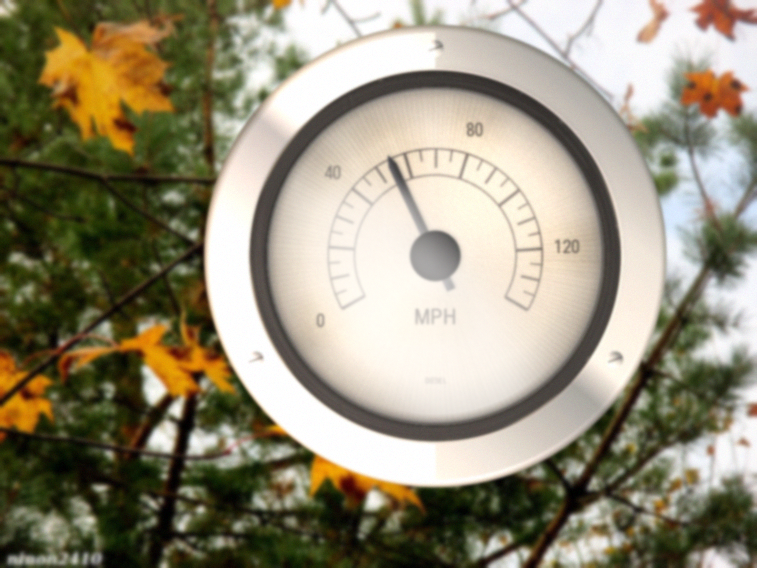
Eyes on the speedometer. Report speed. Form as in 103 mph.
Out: 55 mph
